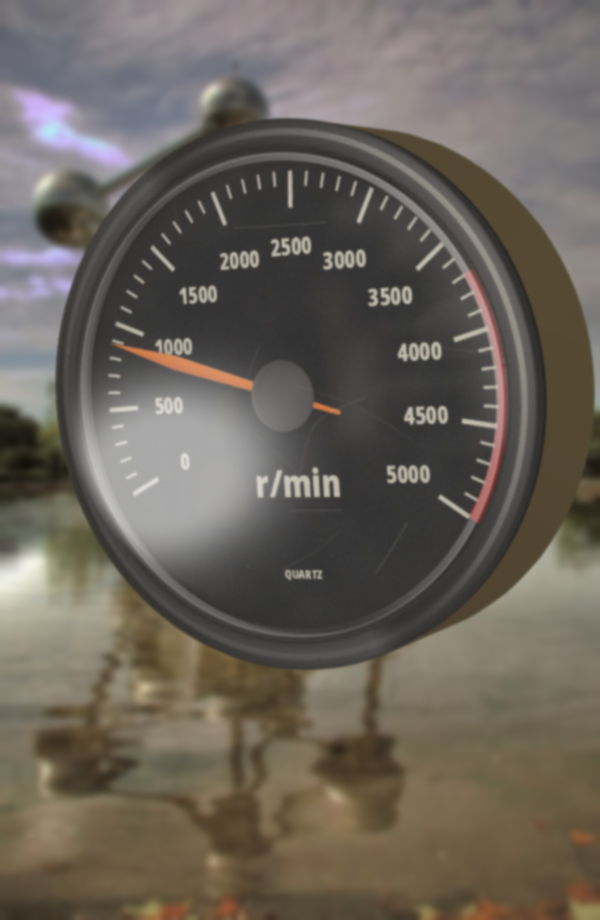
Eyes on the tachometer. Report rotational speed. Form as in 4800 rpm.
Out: 900 rpm
